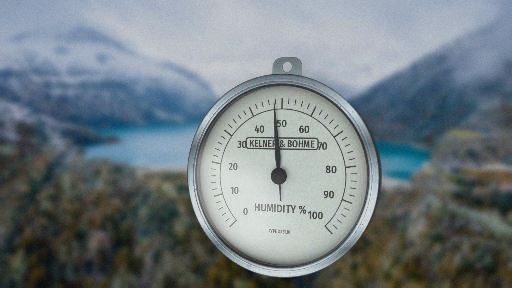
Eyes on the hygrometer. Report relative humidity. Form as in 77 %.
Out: 48 %
